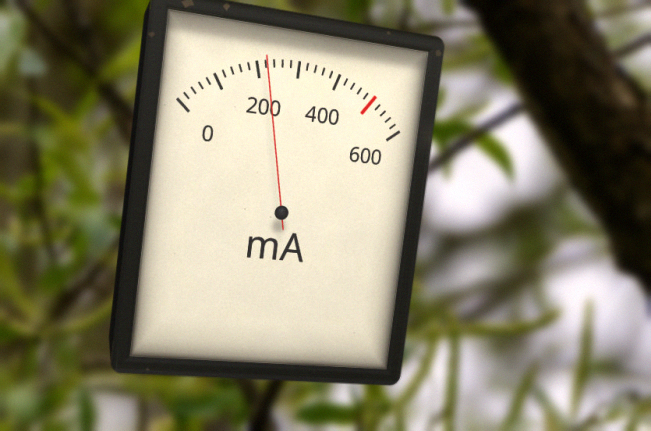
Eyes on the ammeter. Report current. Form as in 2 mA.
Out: 220 mA
